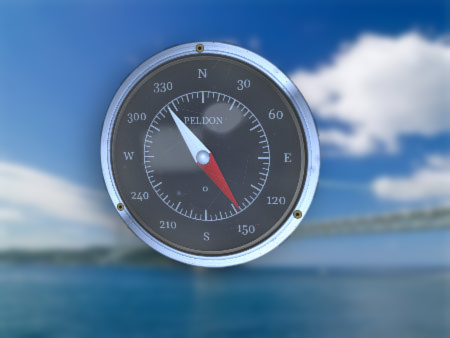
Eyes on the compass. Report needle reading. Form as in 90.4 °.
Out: 145 °
